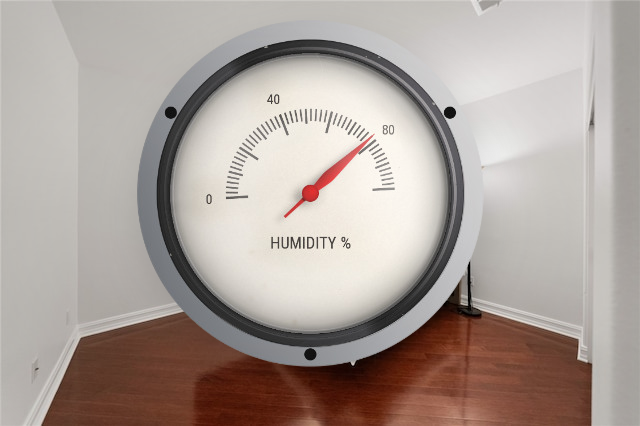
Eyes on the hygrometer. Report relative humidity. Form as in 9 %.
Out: 78 %
